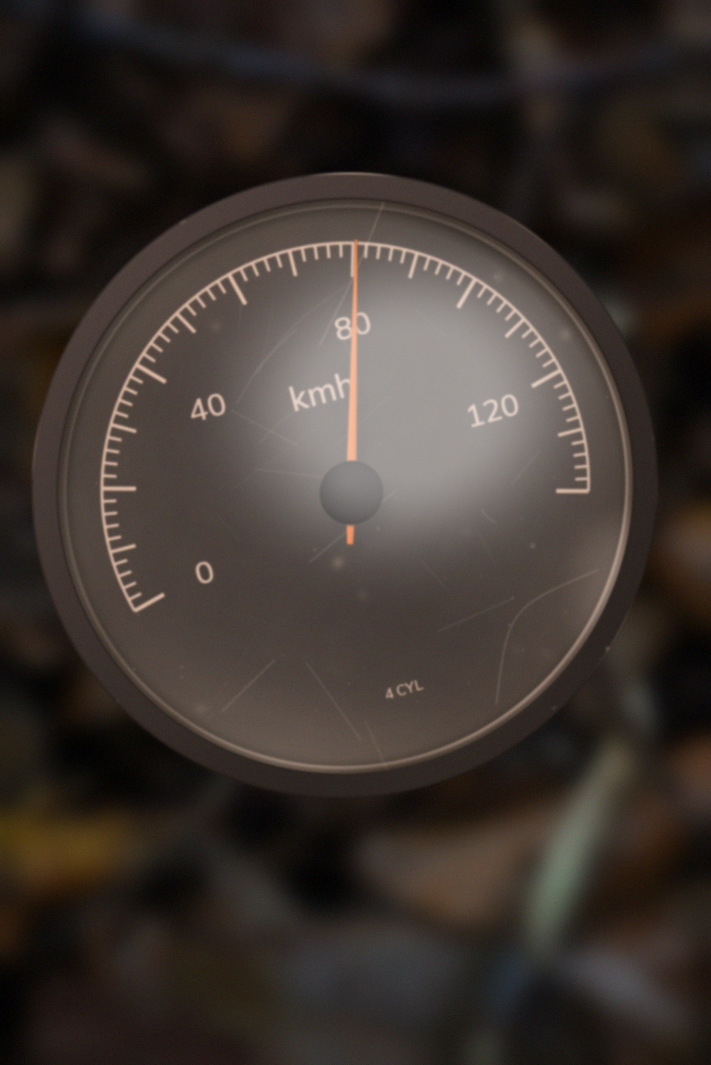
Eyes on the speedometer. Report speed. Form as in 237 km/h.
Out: 80 km/h
